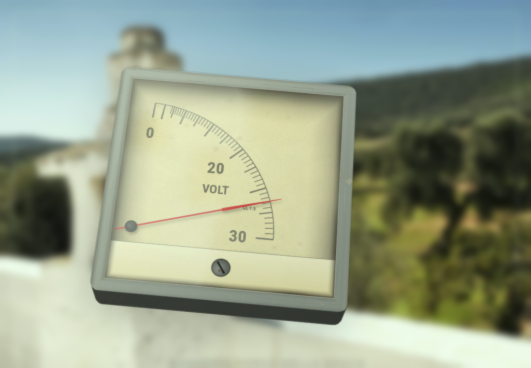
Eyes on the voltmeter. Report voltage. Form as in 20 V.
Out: 26.5 V
